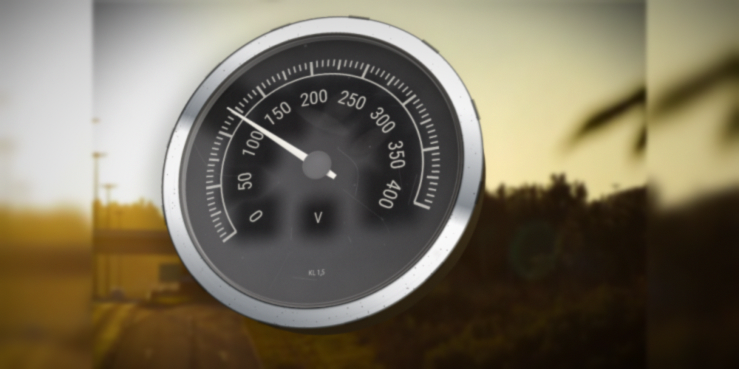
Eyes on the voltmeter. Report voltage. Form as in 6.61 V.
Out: 120 V
